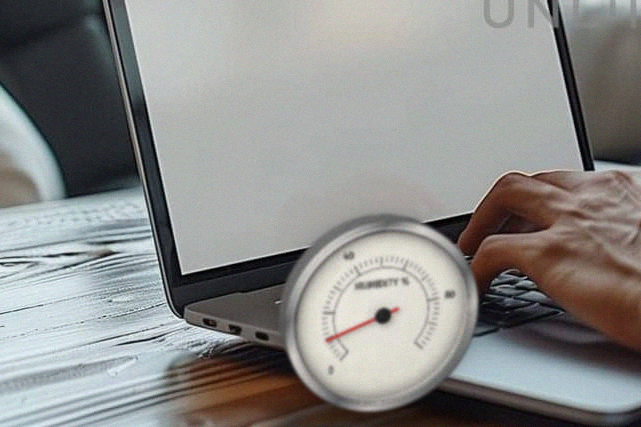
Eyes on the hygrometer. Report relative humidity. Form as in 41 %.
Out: 10 %
